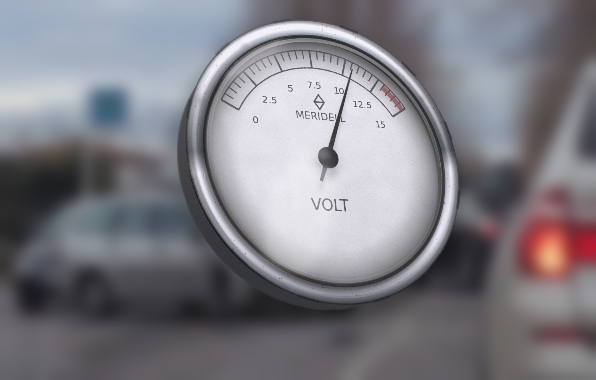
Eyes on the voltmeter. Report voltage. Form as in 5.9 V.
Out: 10.5 V
